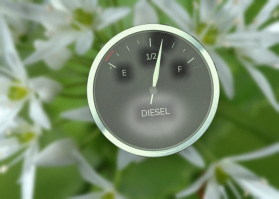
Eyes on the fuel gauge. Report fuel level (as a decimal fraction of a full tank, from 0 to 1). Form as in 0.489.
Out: 0.625
